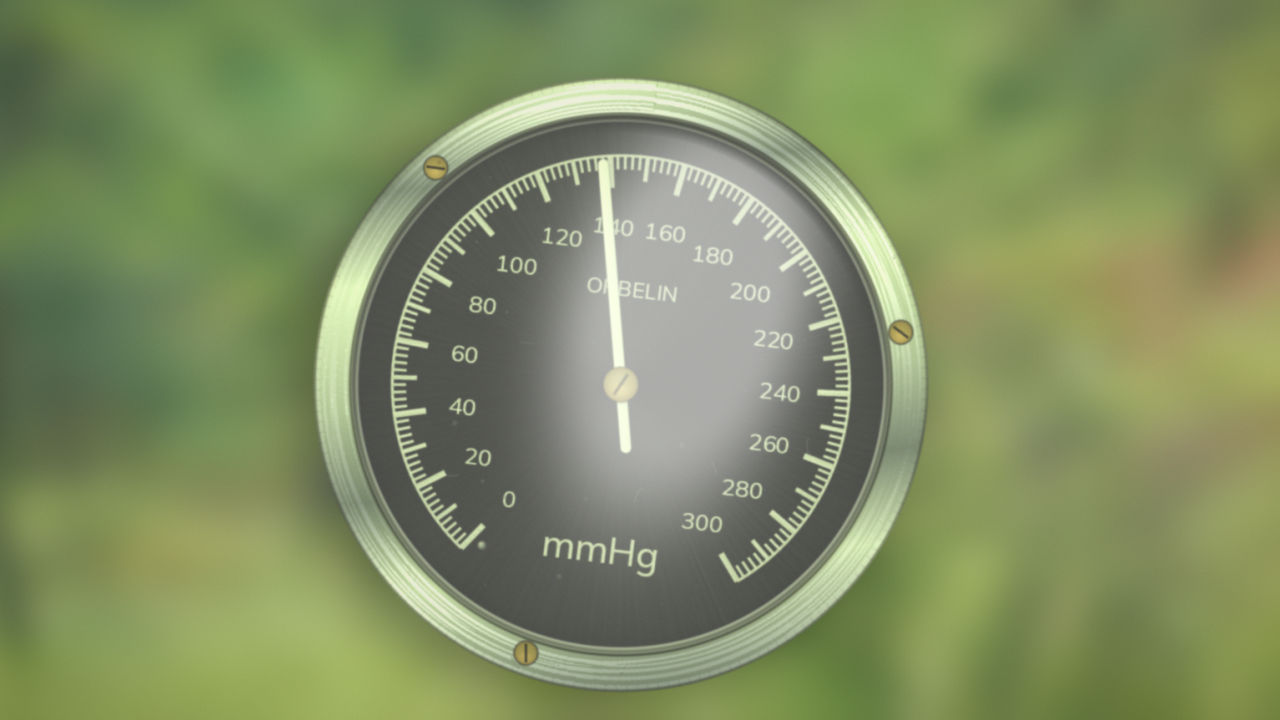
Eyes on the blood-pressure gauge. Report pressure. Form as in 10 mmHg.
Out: 138 mmHg
